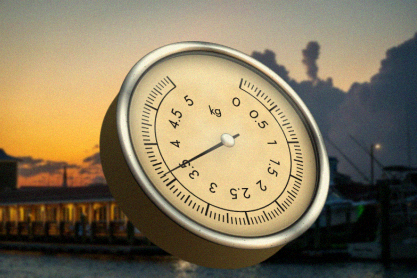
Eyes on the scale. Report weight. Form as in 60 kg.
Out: 3.6 kg
